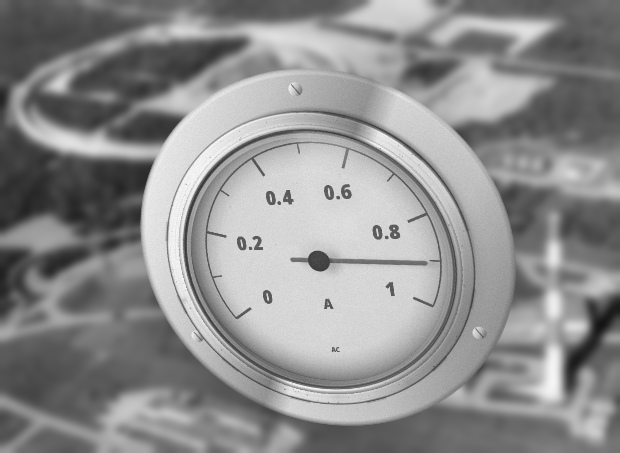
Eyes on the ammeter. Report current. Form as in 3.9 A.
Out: 0.9 A
